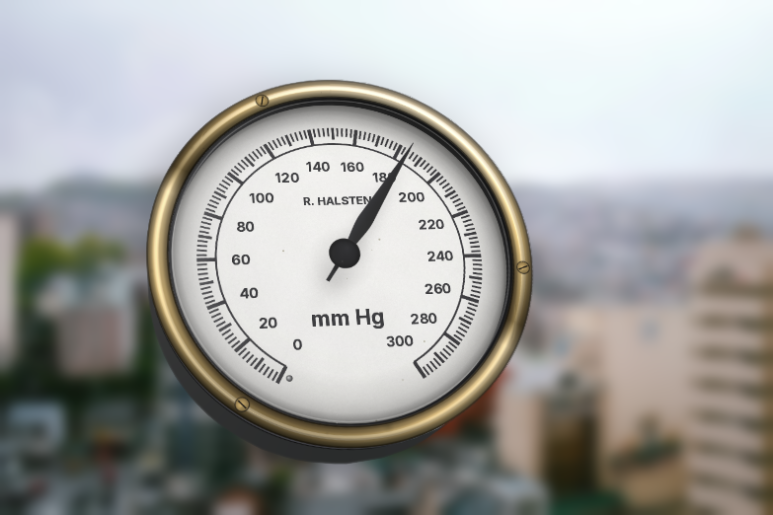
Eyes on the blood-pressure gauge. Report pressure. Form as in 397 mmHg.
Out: 184 mmHg
